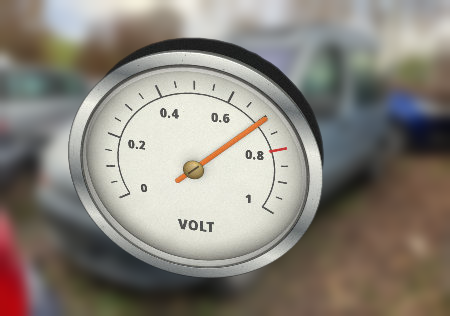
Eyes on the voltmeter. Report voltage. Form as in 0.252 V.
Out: 0.7 V
